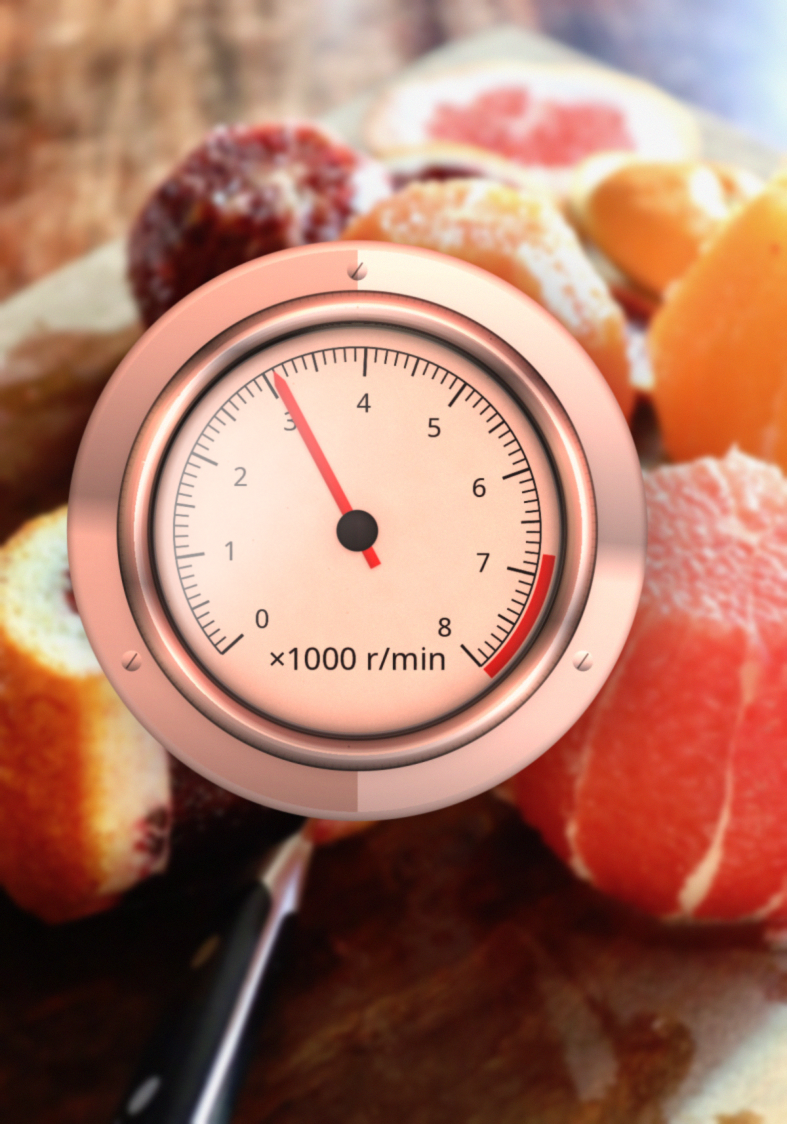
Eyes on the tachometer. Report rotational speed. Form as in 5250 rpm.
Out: 3100 rpm
